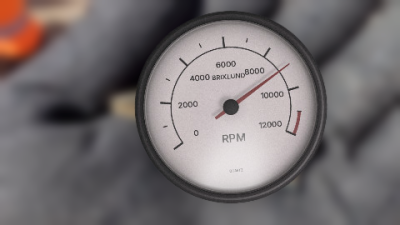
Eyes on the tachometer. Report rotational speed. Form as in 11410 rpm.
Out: 9000 rpm
